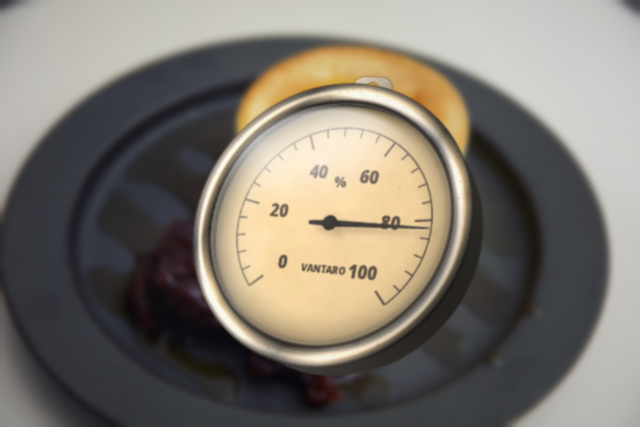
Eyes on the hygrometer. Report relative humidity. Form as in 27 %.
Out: 82 %
